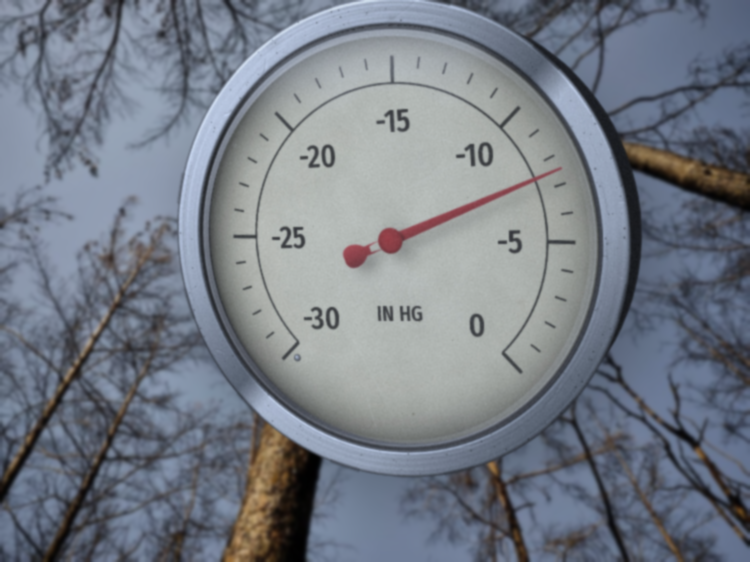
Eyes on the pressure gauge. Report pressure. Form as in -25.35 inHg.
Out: -7.5 inHg
